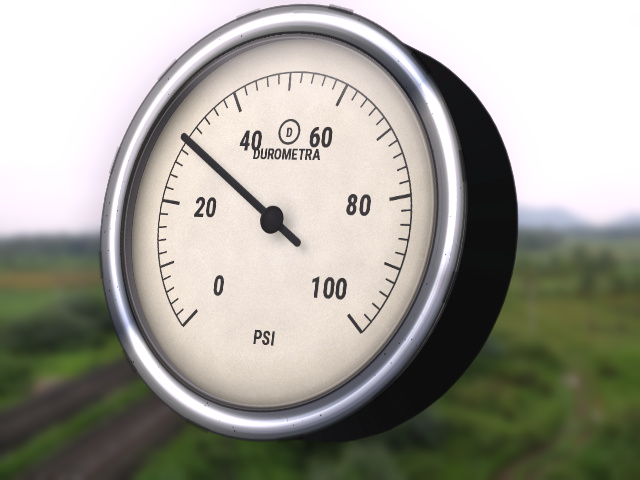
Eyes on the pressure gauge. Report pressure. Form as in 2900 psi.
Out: 30 psi
